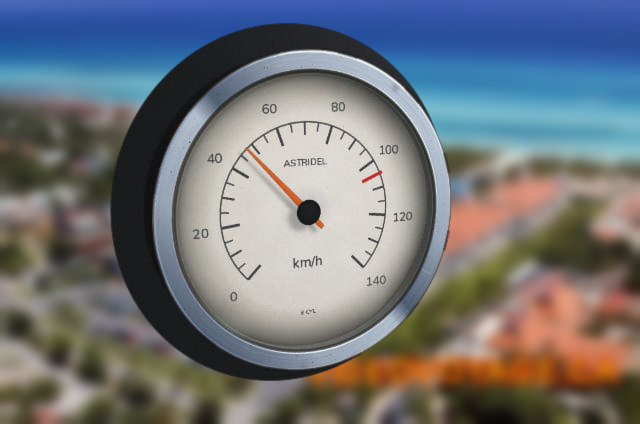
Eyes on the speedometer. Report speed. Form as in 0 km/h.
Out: 47.5 km/h
